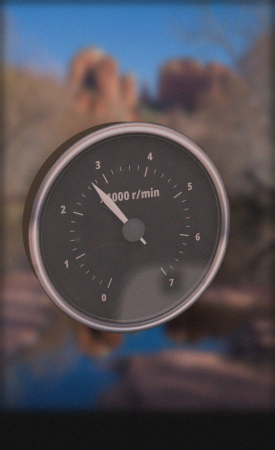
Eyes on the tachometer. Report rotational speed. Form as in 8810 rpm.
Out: 2700 rpm
